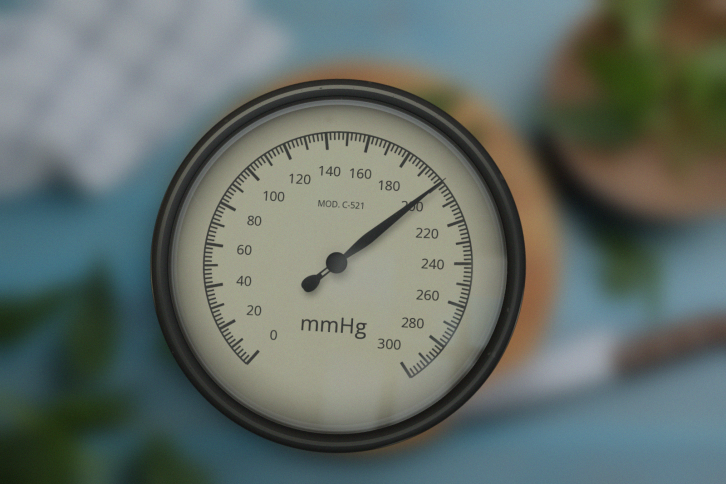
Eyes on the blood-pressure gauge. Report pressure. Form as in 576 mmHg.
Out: 200 mmHg
